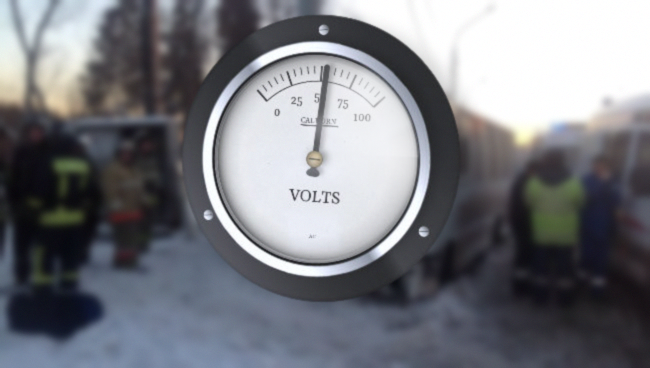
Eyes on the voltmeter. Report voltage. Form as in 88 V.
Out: 55 V
